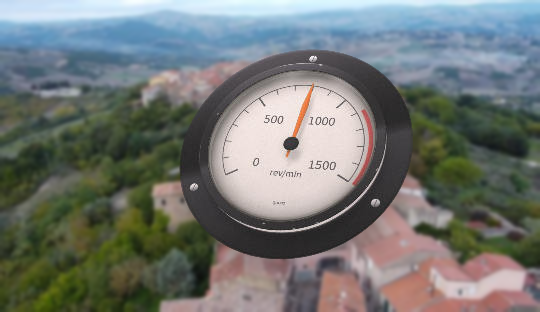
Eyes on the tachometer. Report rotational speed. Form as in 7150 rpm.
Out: 800 rpm
